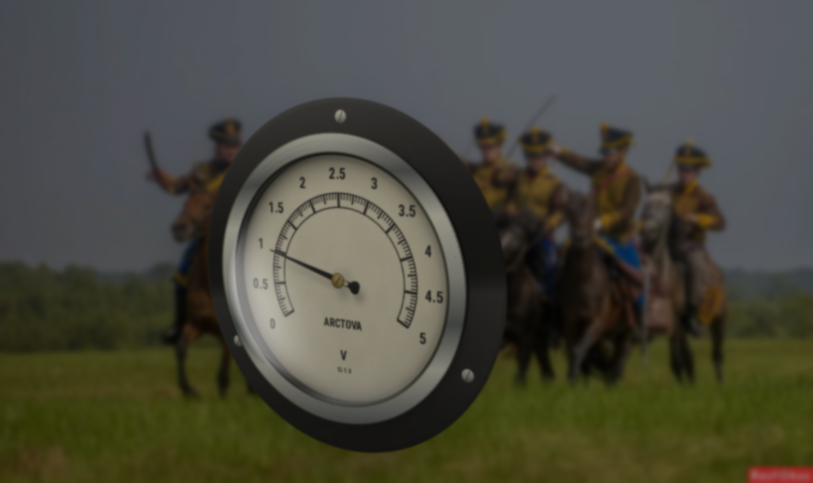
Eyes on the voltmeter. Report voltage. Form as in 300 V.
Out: 1 V
